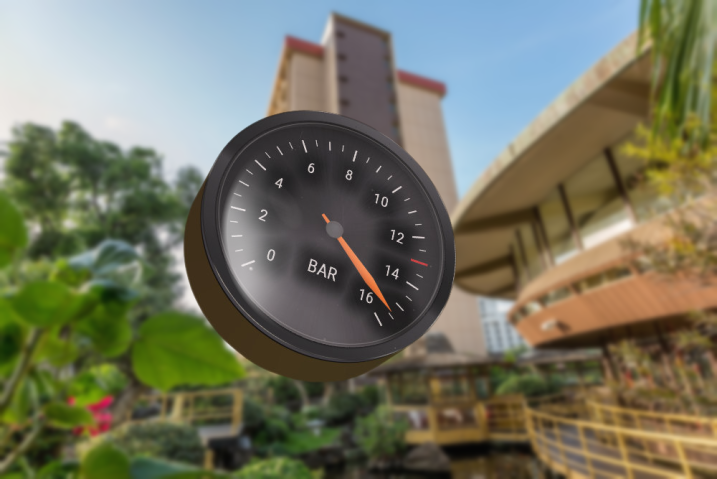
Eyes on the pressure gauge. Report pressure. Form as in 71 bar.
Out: 15.5 bar
